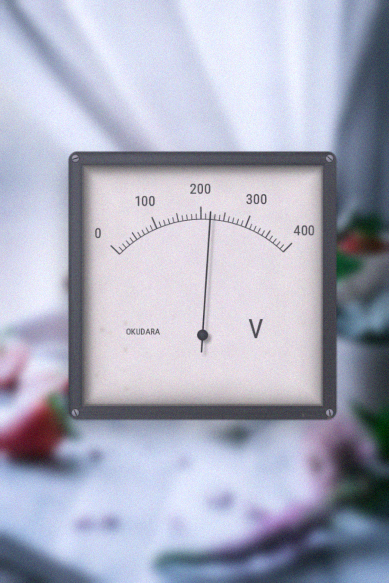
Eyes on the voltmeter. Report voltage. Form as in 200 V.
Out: 220 V
